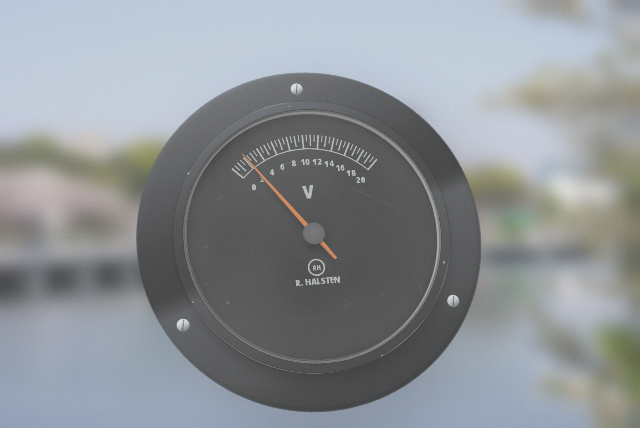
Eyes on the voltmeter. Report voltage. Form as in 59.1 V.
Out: 2 V
